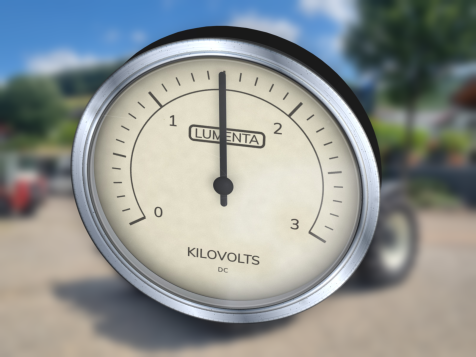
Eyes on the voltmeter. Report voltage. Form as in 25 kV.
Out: 1.5 kV
